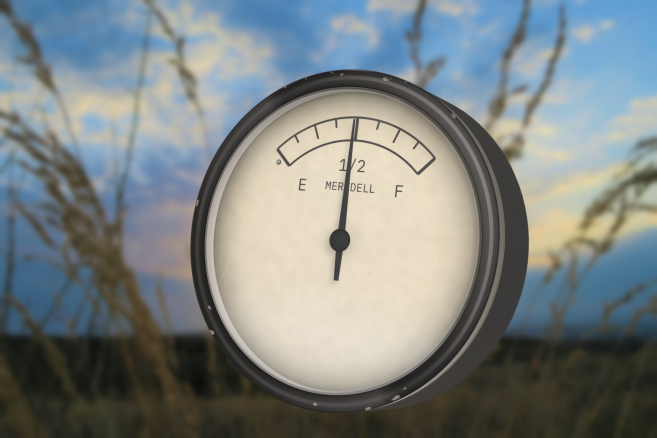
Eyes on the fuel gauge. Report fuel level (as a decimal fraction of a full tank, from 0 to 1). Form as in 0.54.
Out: 0.5
